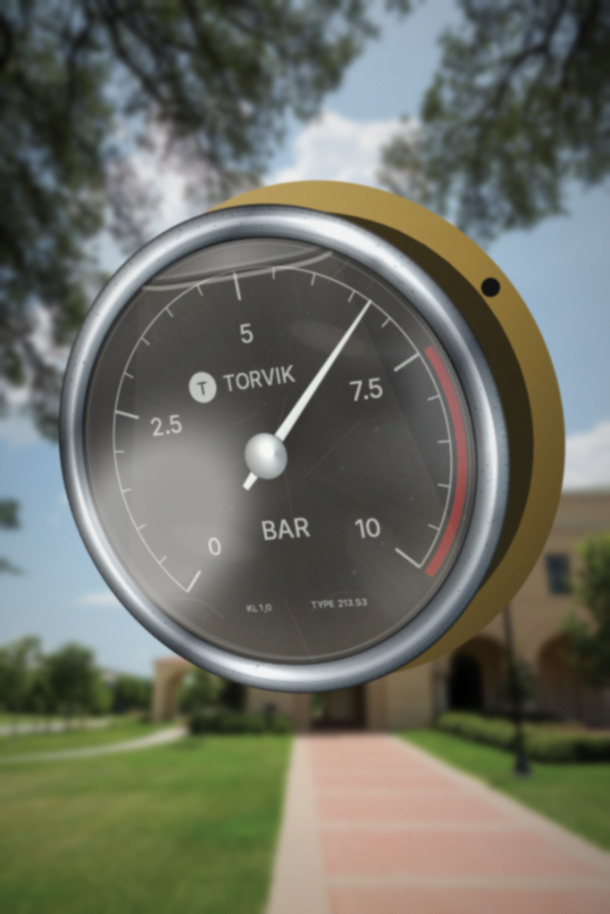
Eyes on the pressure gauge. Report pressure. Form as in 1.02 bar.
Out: 6.75 bar
